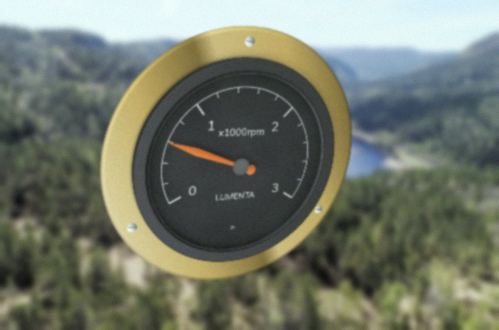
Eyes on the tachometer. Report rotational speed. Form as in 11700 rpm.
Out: 600 rpm
